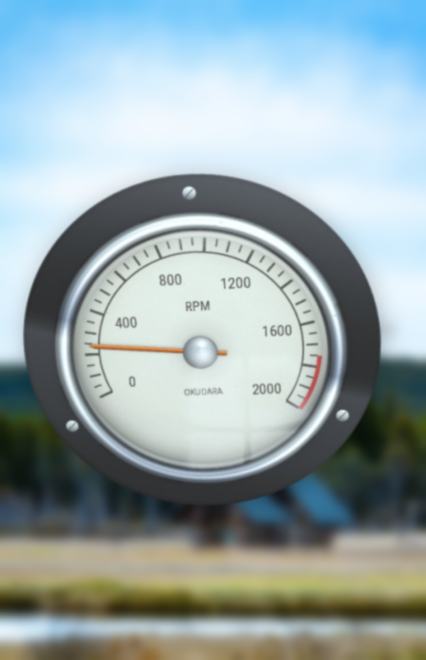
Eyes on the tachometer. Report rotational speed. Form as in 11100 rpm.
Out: 250 rpm
